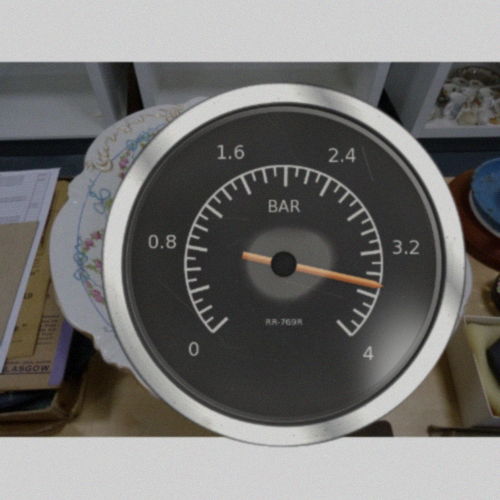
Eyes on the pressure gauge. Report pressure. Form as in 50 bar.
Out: 3.5 bar
